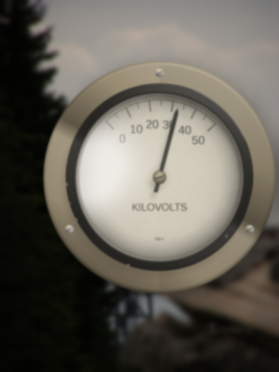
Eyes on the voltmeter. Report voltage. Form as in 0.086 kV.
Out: 32.5 kV
